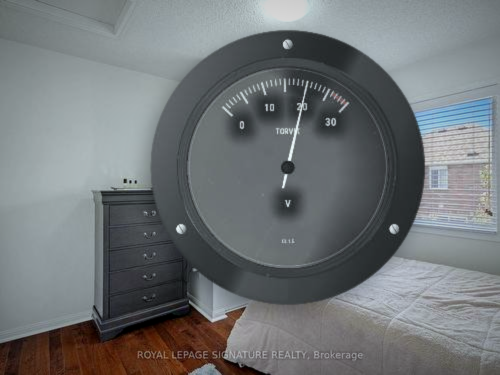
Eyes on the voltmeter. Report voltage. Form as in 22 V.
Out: 20 V
